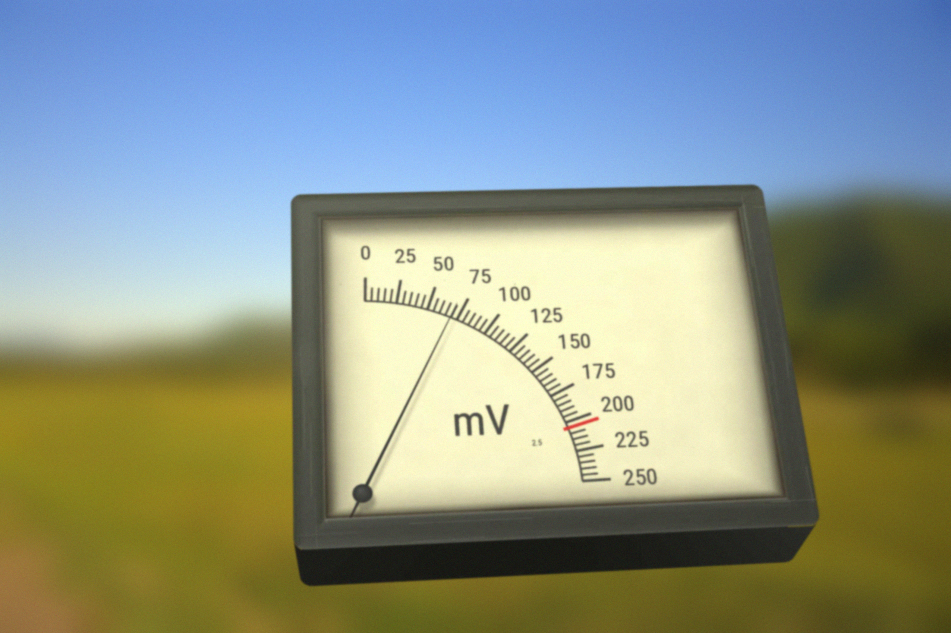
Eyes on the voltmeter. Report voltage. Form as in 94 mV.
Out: 70 mV
